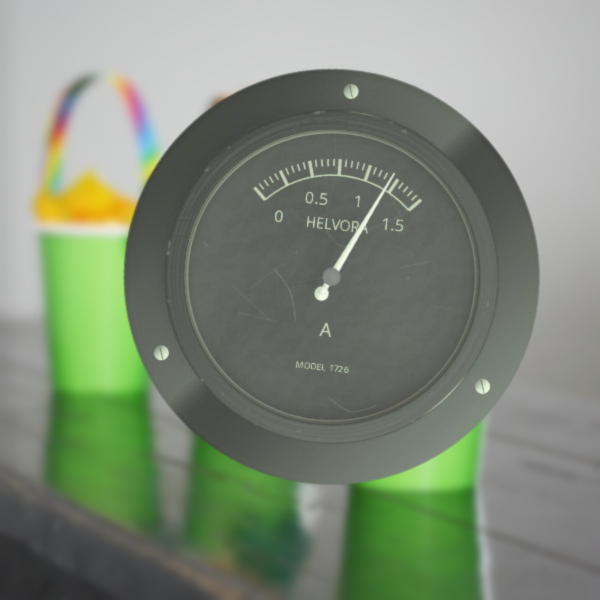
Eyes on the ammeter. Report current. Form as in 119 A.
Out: 1.2 A
